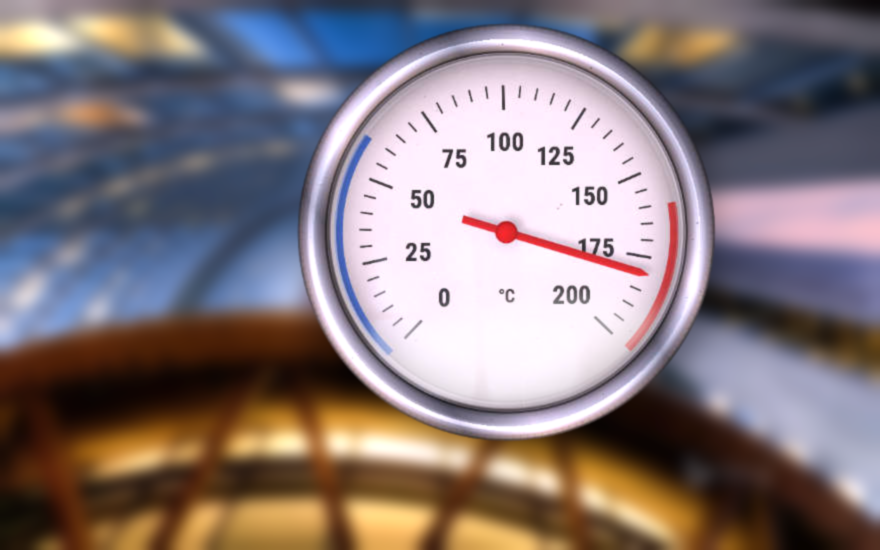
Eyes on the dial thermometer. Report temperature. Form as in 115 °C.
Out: 180 °C
